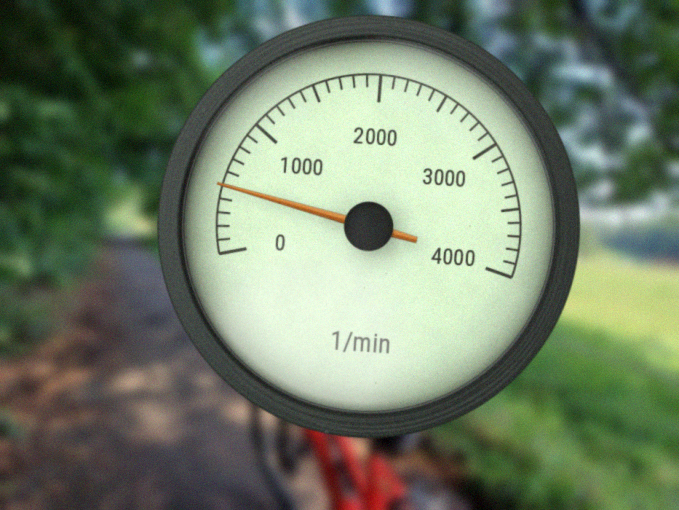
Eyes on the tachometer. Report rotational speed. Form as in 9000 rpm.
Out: 500 rpm
